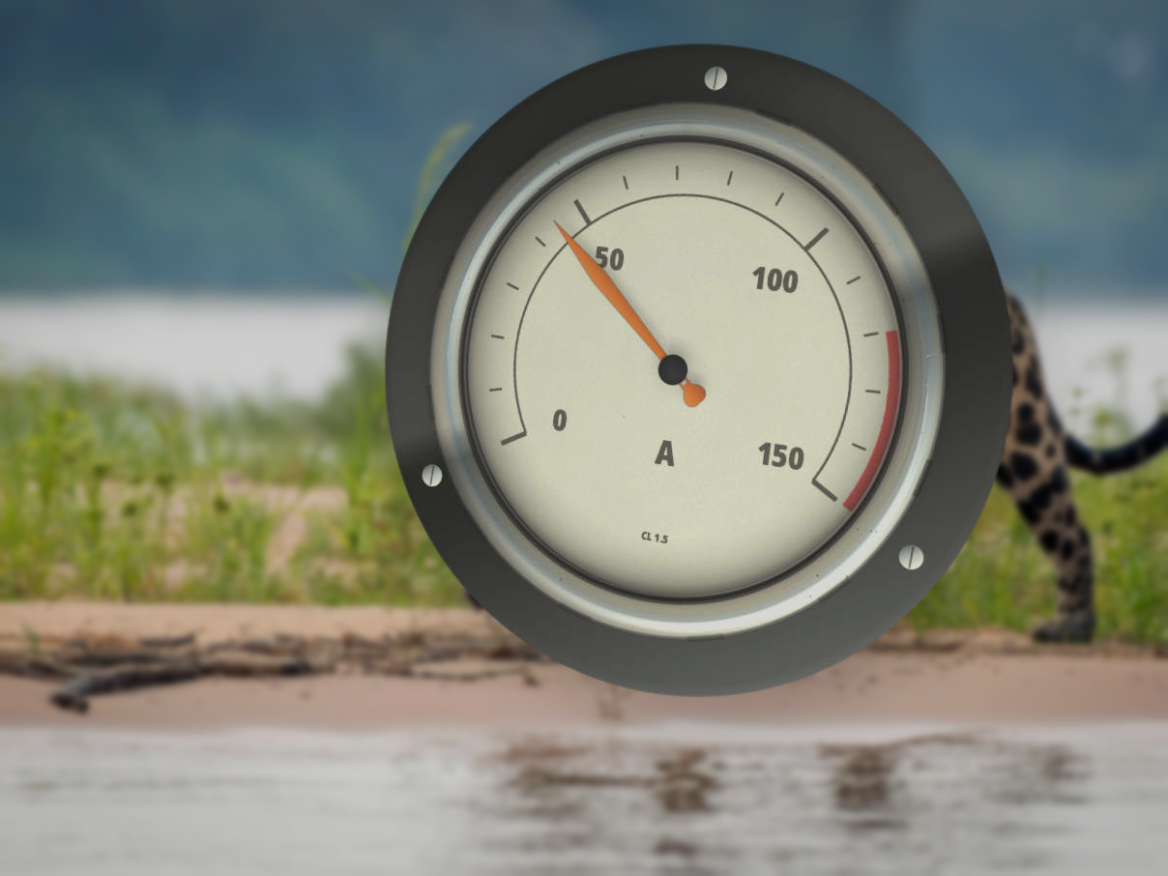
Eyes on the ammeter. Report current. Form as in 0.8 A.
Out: 45 A
